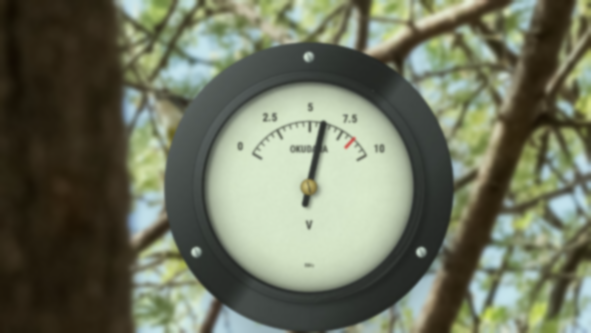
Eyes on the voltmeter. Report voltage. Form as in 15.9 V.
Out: 6 V
